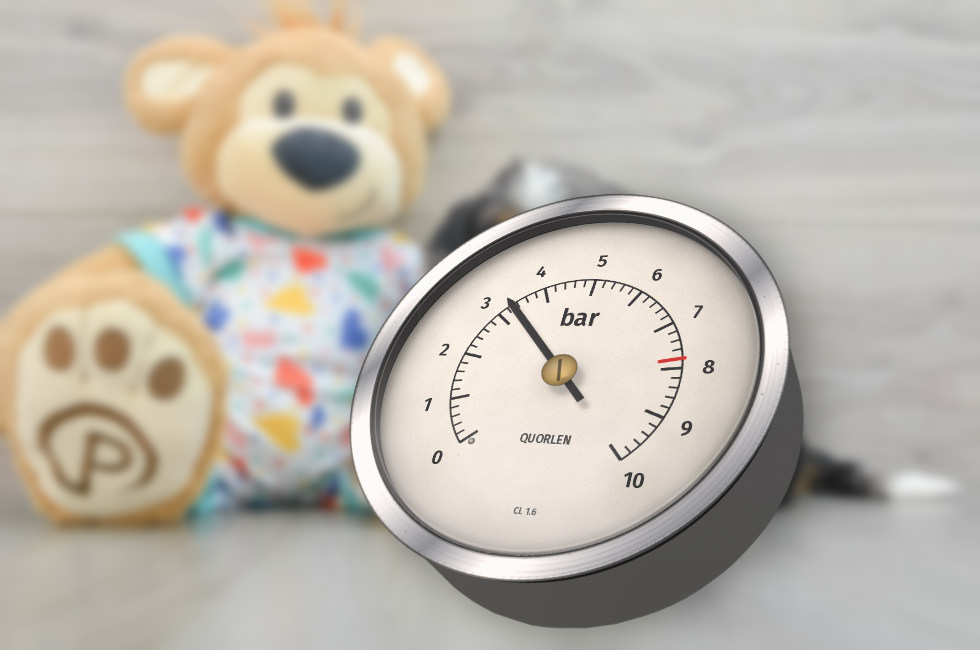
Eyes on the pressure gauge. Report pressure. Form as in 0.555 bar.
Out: 3.3 bar
